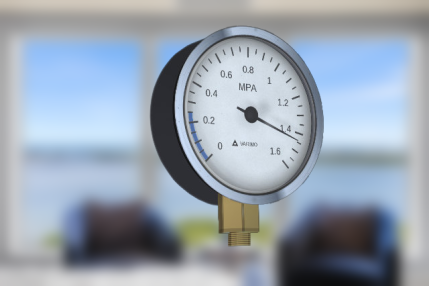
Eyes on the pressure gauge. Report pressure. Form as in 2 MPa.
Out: 1.45 MPa
